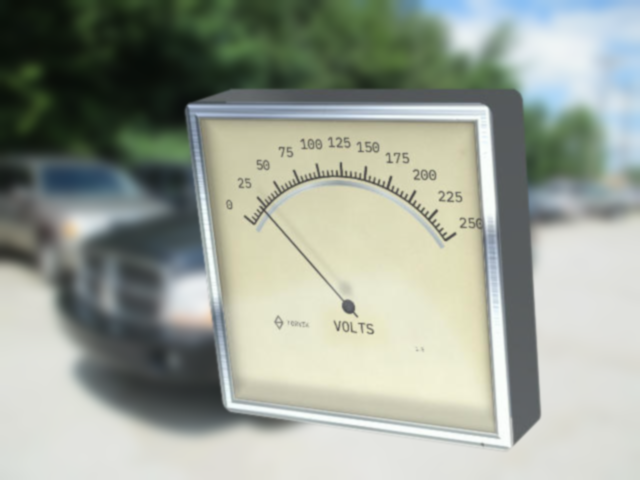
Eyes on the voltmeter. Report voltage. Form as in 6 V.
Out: 25 V
